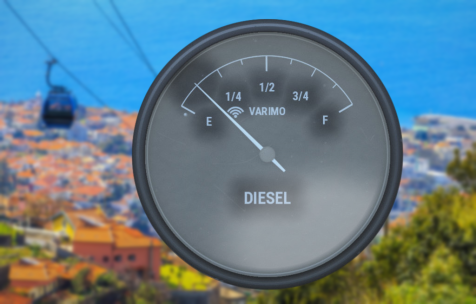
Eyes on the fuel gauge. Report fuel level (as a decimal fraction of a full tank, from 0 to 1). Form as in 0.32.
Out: 0.125
